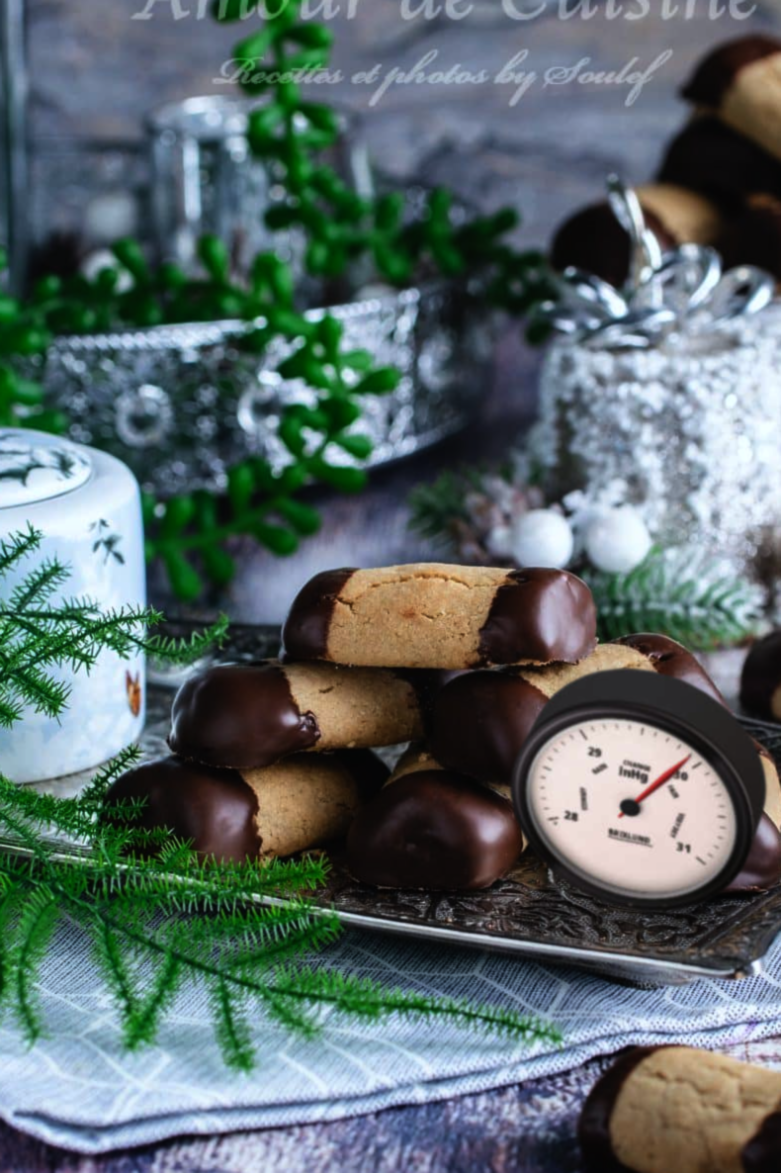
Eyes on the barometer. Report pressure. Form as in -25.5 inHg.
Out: 29.9 inHg
